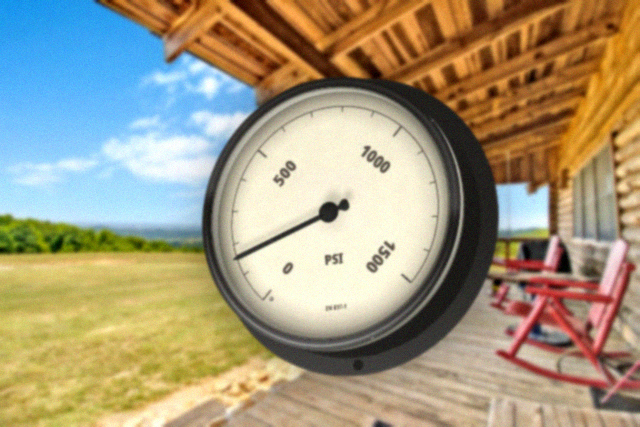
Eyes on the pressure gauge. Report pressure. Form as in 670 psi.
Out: 150 psi
